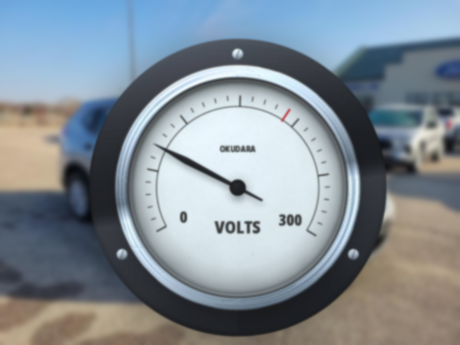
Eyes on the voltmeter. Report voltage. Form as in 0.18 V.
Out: 70 V
